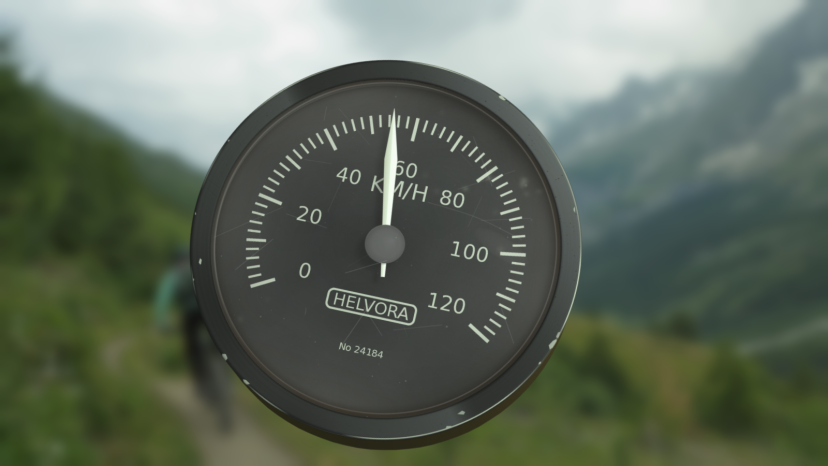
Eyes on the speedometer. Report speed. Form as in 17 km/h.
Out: 55 km/h
